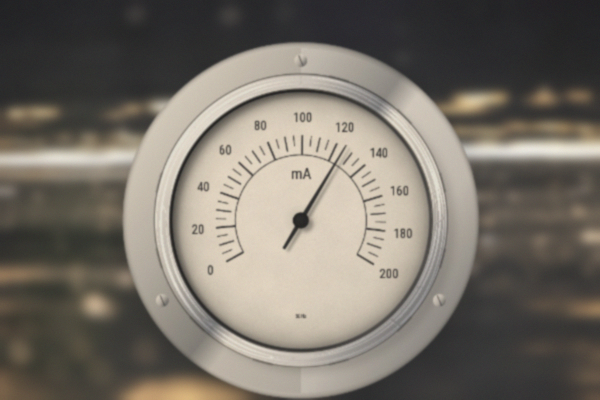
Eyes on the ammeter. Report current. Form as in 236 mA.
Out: 125 mA
